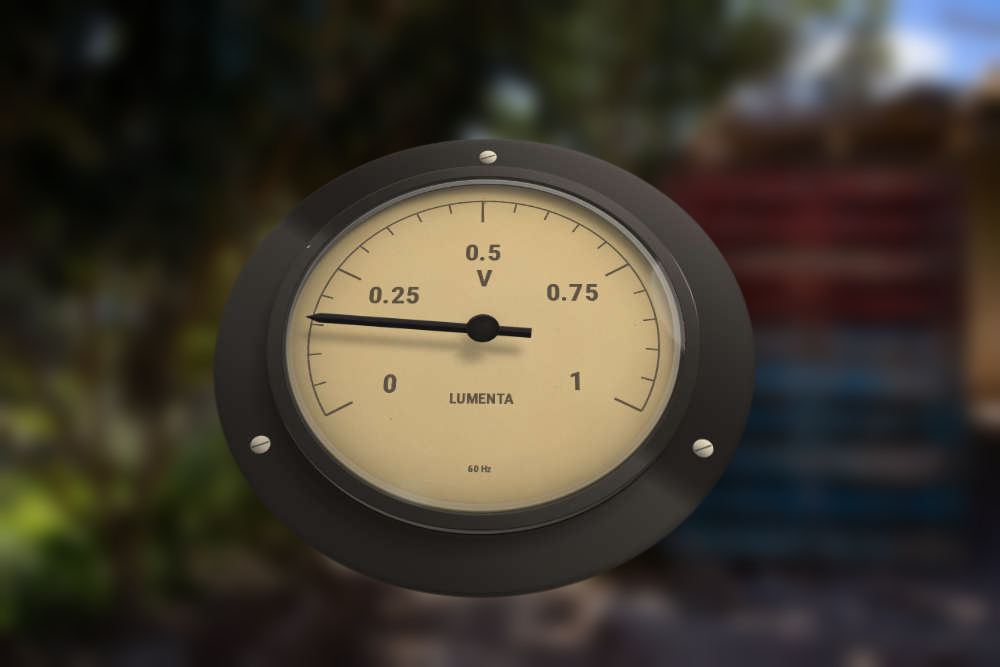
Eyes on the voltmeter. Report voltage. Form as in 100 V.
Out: 0.15 V
